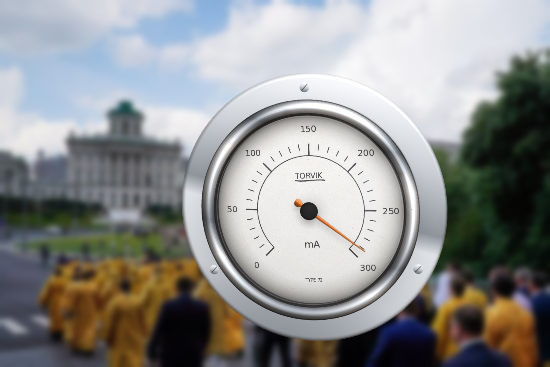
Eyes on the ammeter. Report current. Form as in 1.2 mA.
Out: 290 mA
